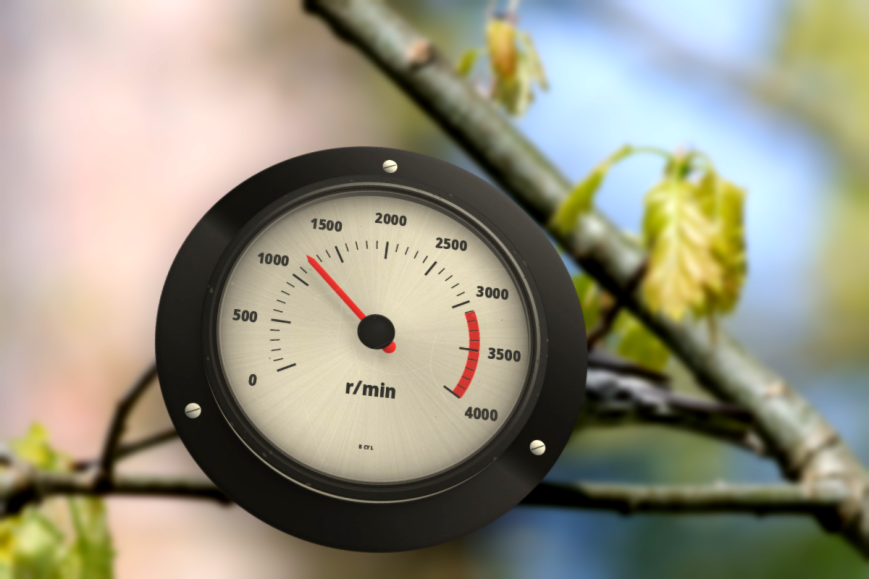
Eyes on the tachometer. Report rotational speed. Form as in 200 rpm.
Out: 1200 rpm
